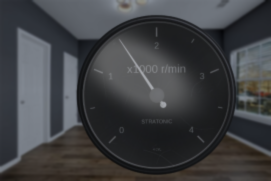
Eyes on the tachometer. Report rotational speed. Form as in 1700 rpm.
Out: 1500 rpm
